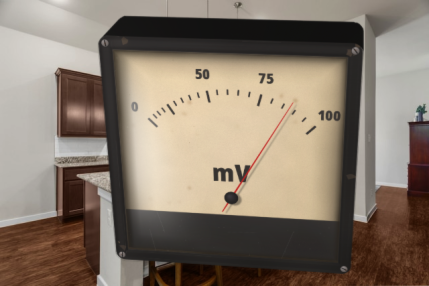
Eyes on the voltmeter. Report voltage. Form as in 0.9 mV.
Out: 87.5 mV
